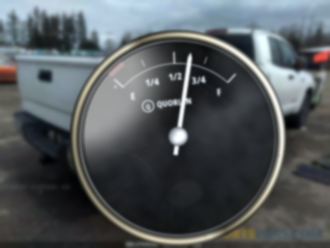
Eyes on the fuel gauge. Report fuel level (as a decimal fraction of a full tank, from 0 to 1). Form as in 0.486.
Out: 0.625
